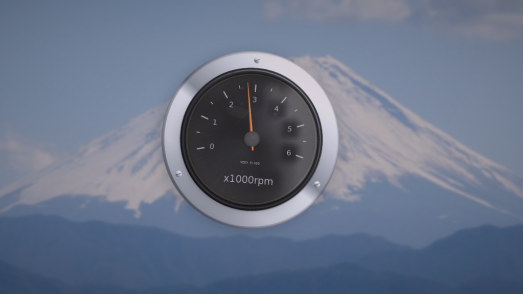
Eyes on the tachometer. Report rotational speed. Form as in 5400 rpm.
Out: 2750 rpm
